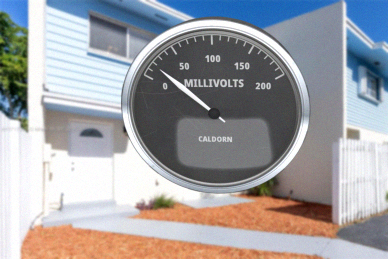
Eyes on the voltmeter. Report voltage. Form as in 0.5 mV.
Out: 20 mV
